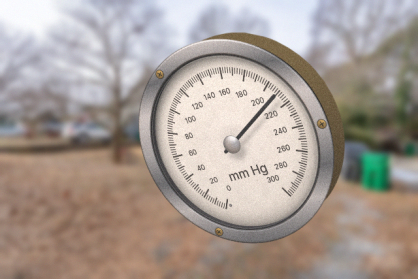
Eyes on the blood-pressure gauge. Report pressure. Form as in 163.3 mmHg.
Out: 210 mmHg
